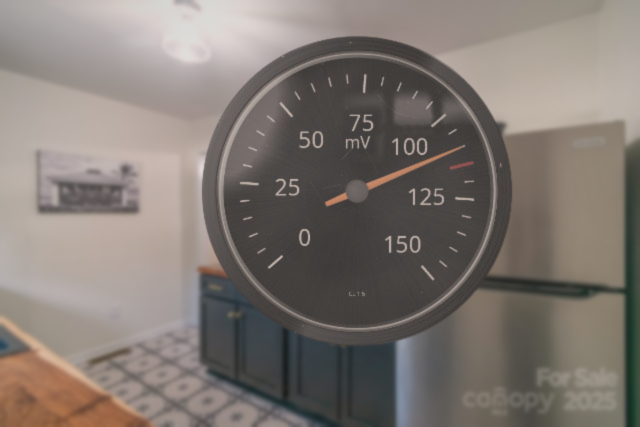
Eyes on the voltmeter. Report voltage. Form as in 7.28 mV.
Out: 110 mV
